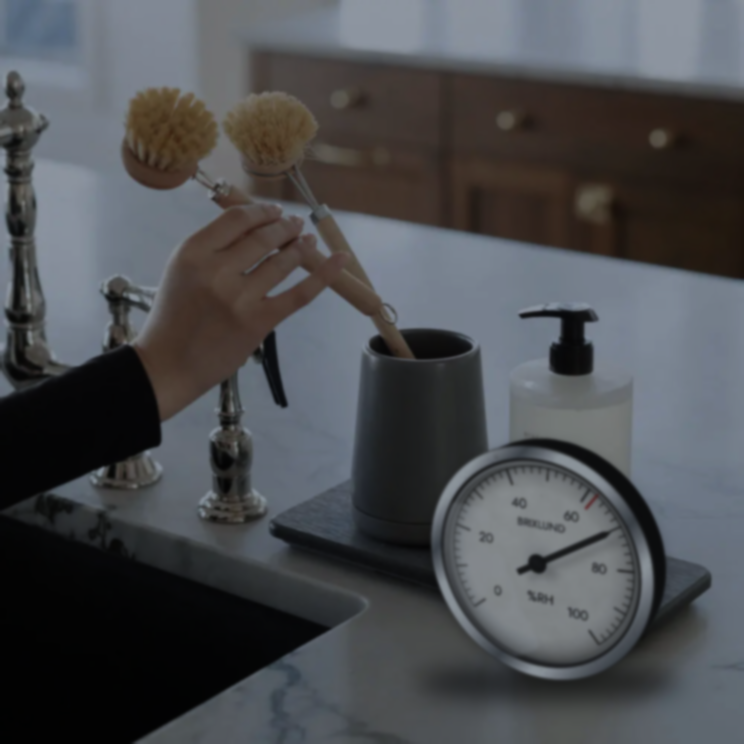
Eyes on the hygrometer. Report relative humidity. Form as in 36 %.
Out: 70 %
